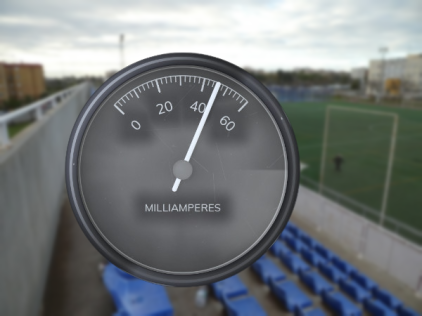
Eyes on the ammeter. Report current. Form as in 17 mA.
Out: 46 mA
